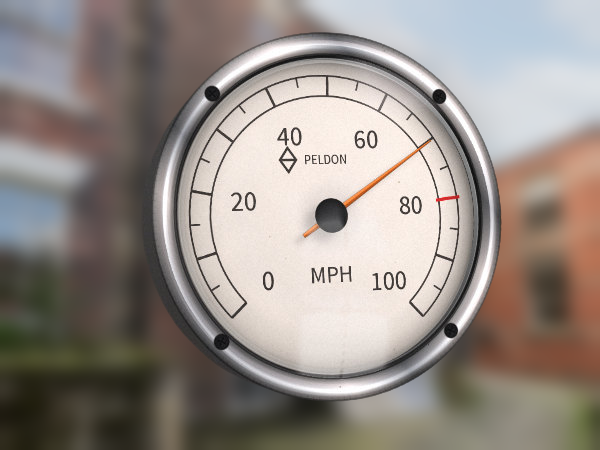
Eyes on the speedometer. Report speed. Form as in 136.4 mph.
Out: 70 mph
